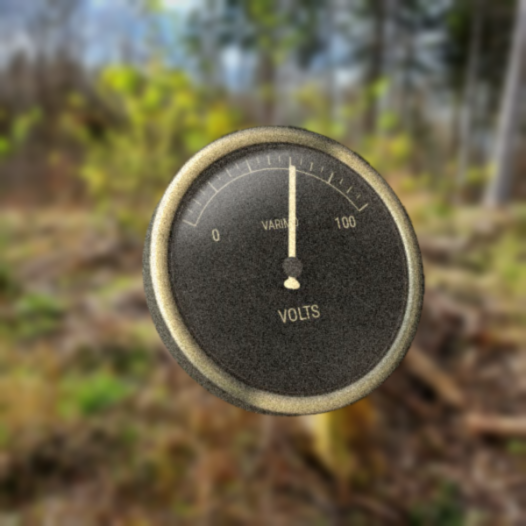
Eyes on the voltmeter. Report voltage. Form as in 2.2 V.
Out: 60 V
